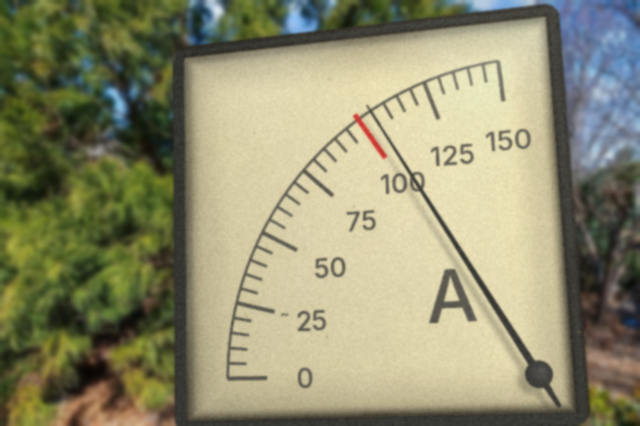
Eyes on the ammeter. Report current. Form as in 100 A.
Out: 105 A
